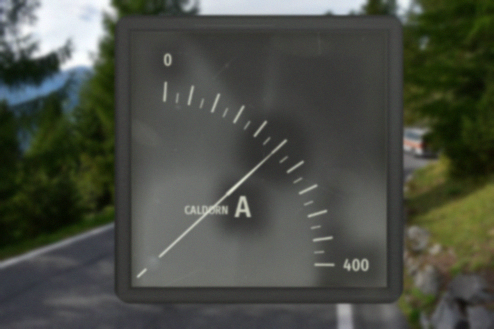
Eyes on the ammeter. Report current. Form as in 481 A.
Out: 200 A
